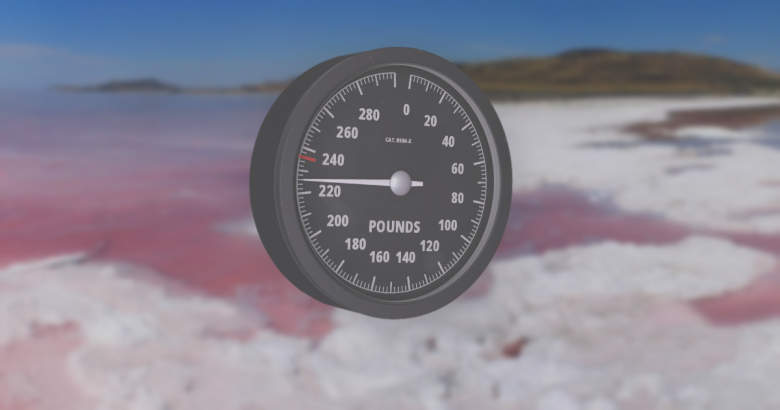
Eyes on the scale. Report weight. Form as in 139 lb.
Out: 226 lb
